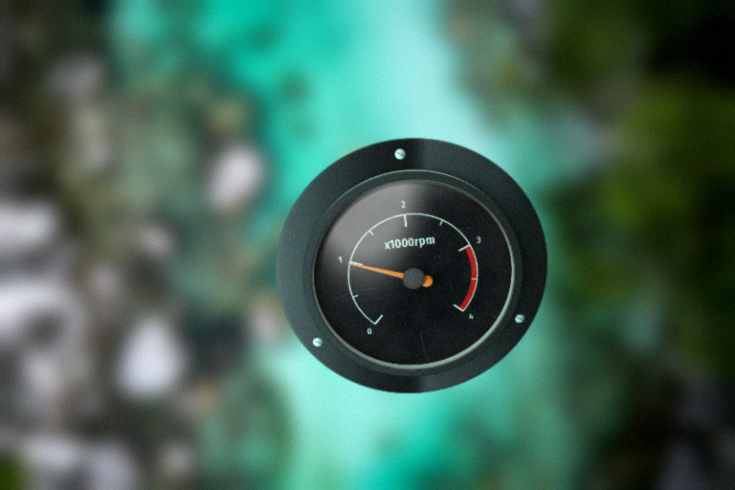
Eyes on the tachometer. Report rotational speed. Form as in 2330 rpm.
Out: 1000 rpm
